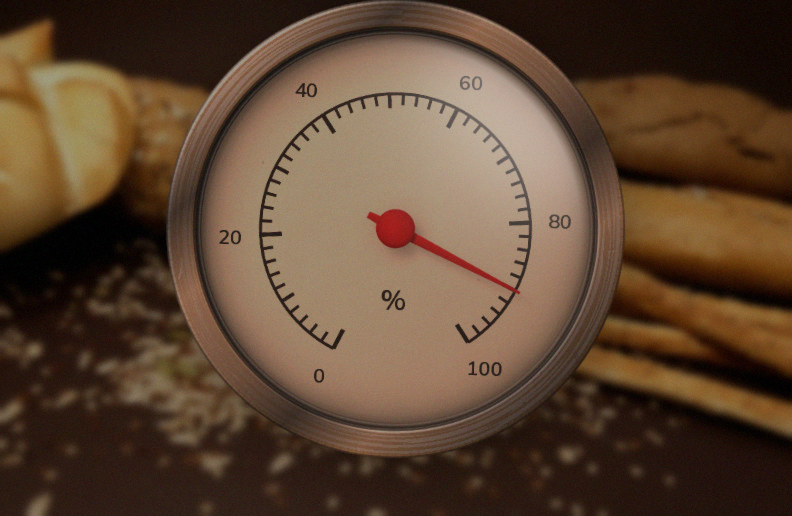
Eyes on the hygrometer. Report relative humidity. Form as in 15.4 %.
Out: 90 %
